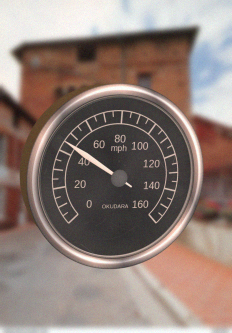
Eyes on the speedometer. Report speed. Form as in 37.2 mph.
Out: 45 mph
